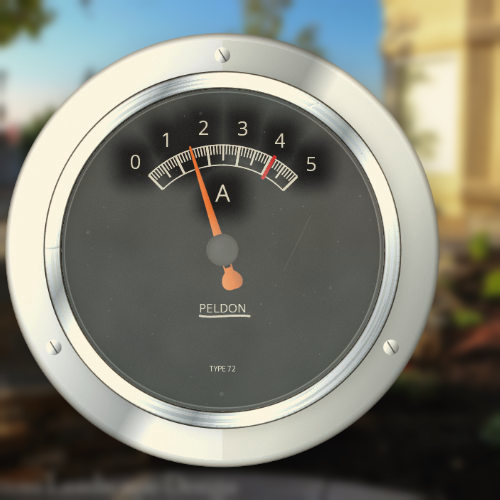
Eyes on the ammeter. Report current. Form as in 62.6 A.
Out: 1.5 A
